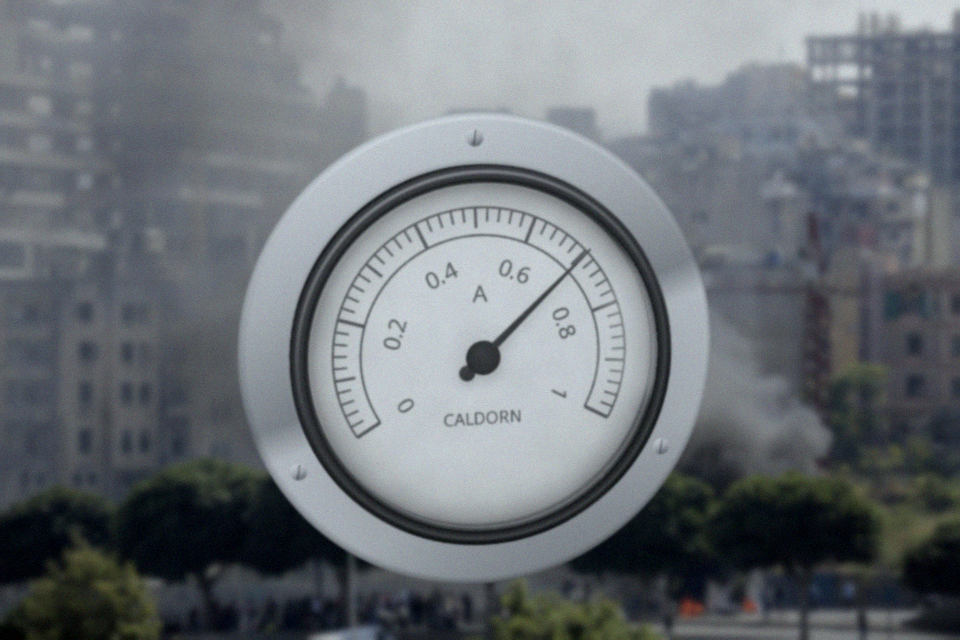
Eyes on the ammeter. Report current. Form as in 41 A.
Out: 0.7 A
